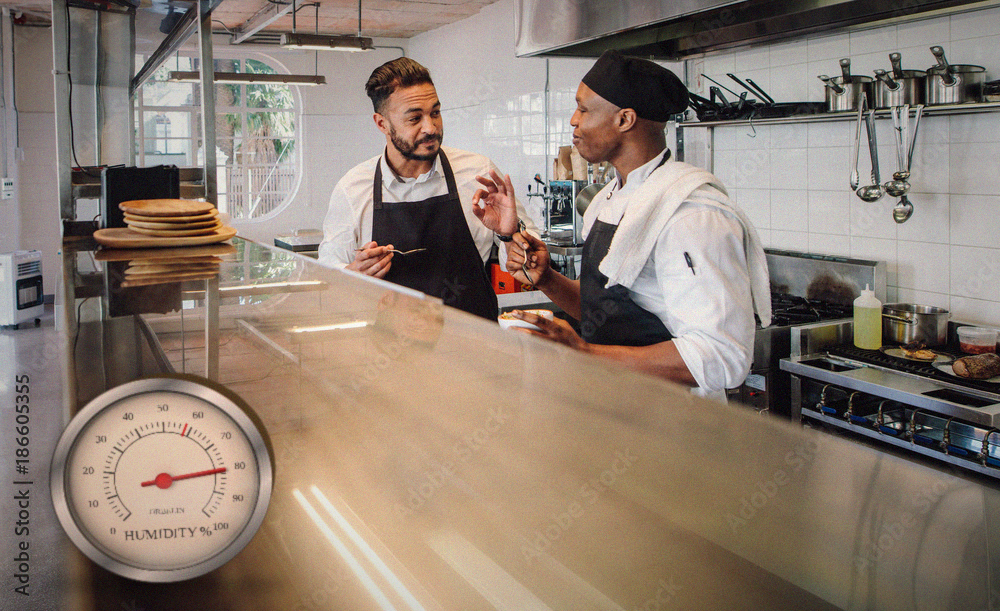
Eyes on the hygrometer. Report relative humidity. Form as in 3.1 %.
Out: 80 %
